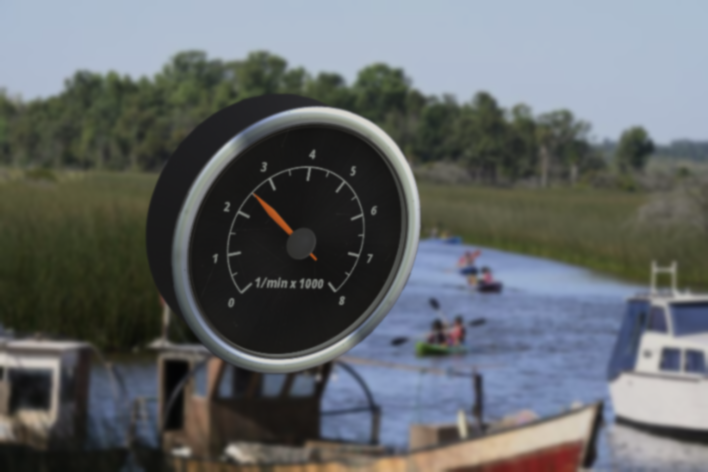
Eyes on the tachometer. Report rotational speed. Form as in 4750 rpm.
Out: 2500 rpm
